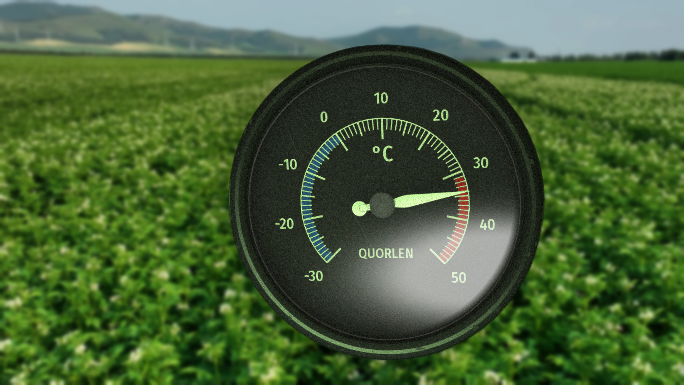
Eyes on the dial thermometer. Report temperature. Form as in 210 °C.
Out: 34 °C
